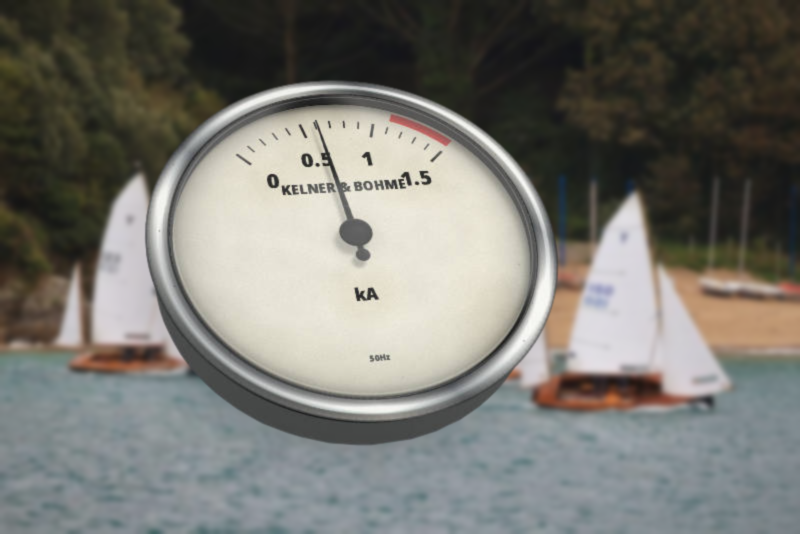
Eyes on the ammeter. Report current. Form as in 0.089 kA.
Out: 0.6 kA
